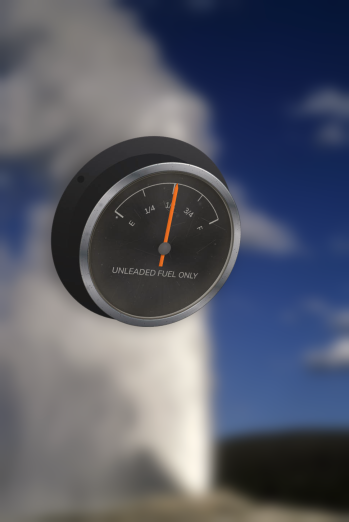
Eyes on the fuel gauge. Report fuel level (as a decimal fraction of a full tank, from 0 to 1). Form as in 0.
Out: 0.5
